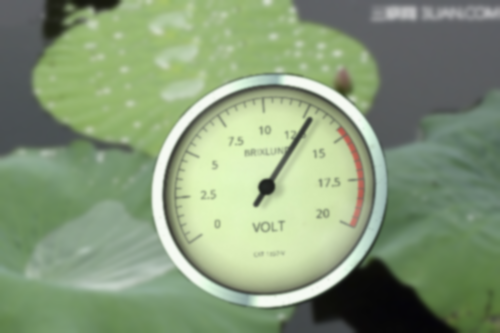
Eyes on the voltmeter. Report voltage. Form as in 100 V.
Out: 13 V
